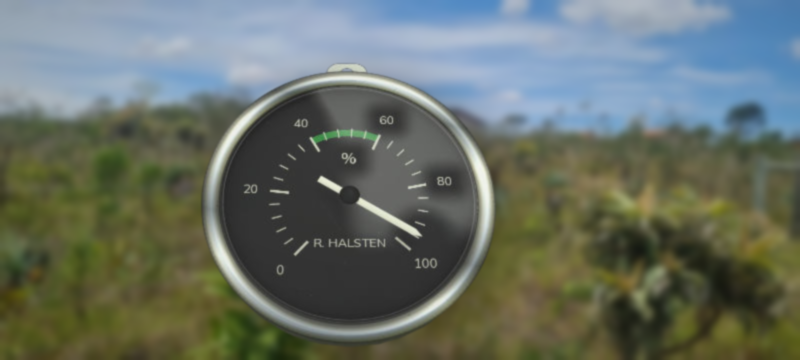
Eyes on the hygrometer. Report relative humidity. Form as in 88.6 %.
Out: 96 %
